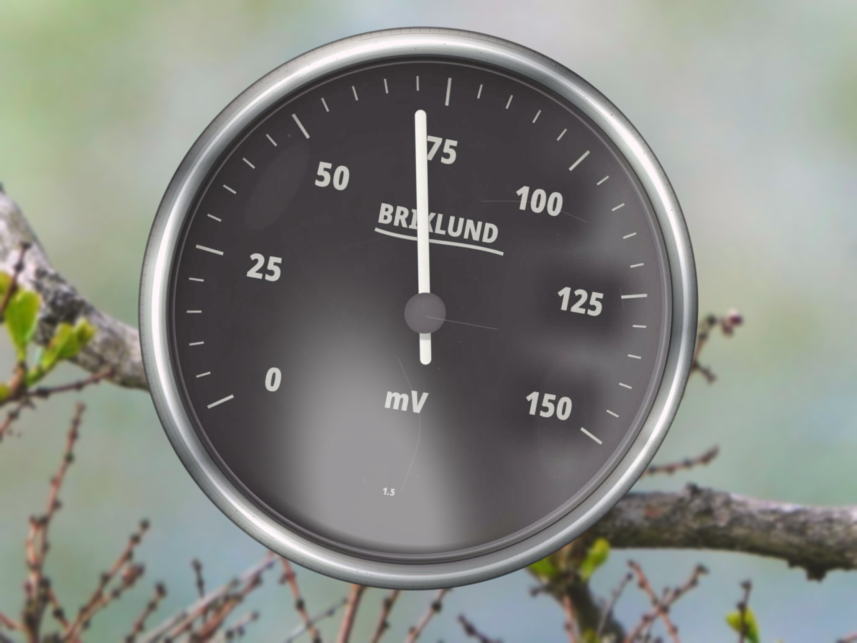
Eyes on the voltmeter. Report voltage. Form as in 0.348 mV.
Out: 70 mV
